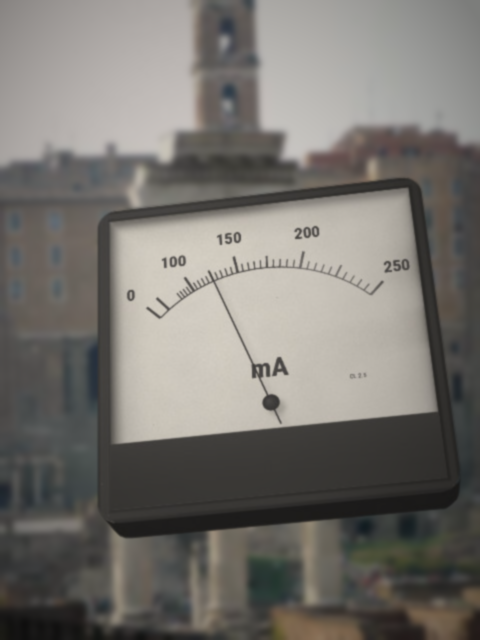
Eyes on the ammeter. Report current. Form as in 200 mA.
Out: 125 mA
